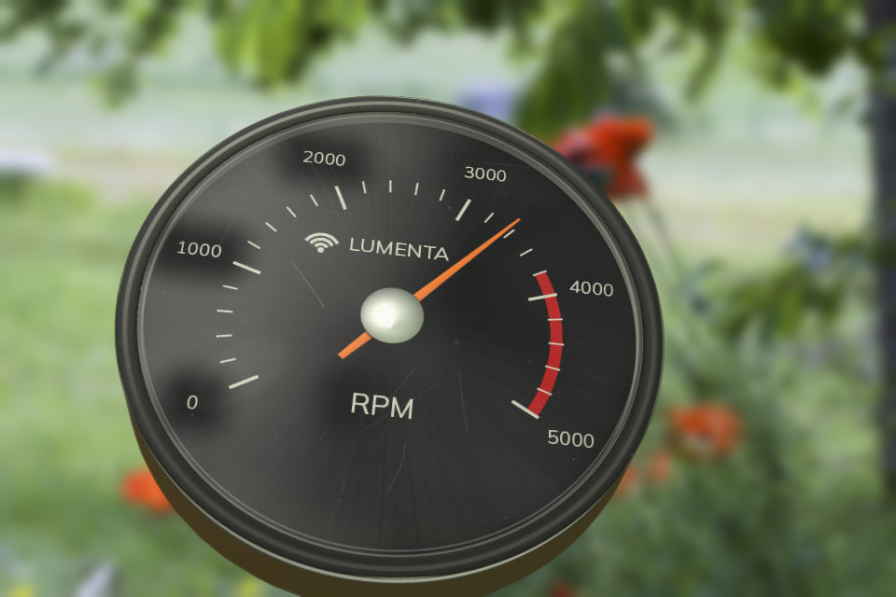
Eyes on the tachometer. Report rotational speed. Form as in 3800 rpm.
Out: 3400 rpm
